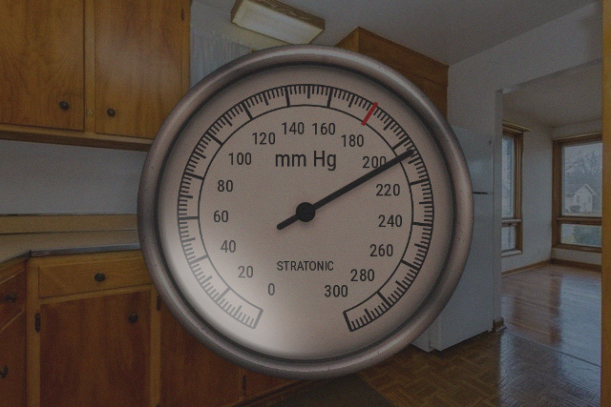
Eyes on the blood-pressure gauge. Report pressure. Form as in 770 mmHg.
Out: 206 mmHg
